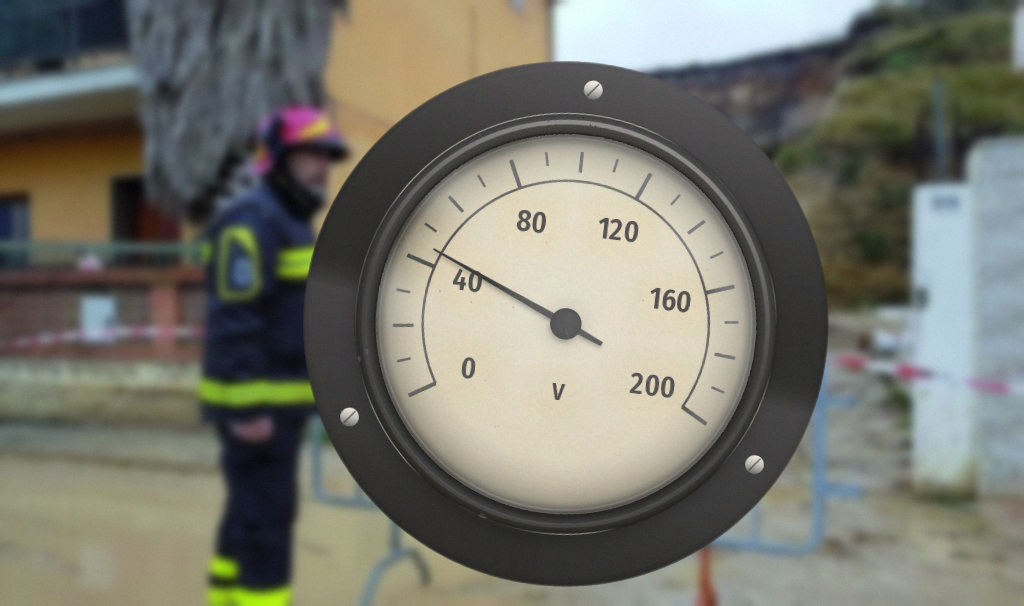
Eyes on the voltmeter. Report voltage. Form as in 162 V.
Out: 45 V
